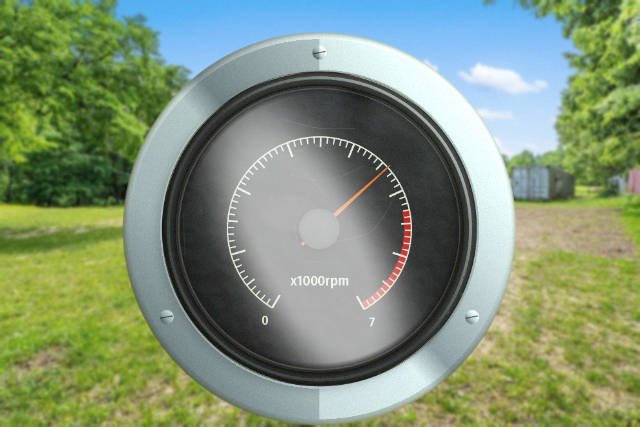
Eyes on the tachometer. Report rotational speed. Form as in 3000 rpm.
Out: 4600 rpm
